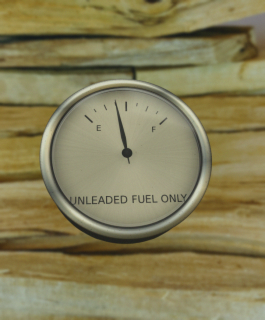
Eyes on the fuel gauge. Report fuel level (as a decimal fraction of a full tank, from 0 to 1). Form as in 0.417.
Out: 0.375
